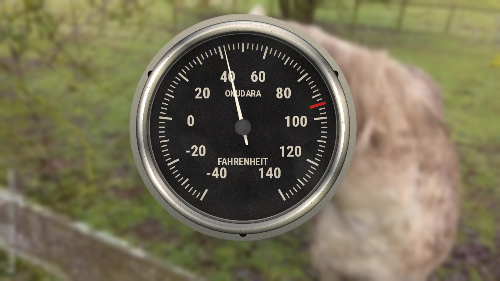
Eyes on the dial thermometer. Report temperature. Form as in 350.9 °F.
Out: 42 °F
